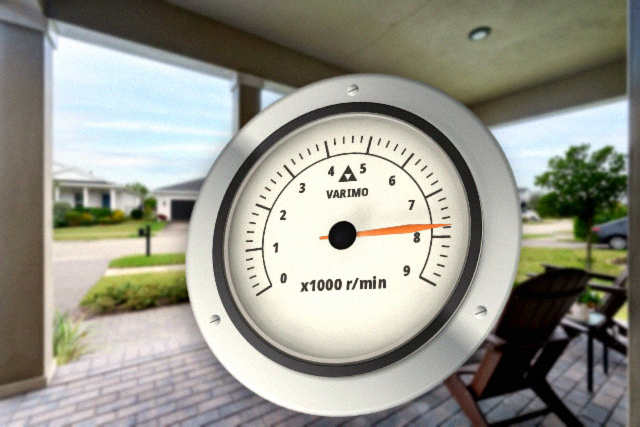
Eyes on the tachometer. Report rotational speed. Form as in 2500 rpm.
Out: 7800 rpm
